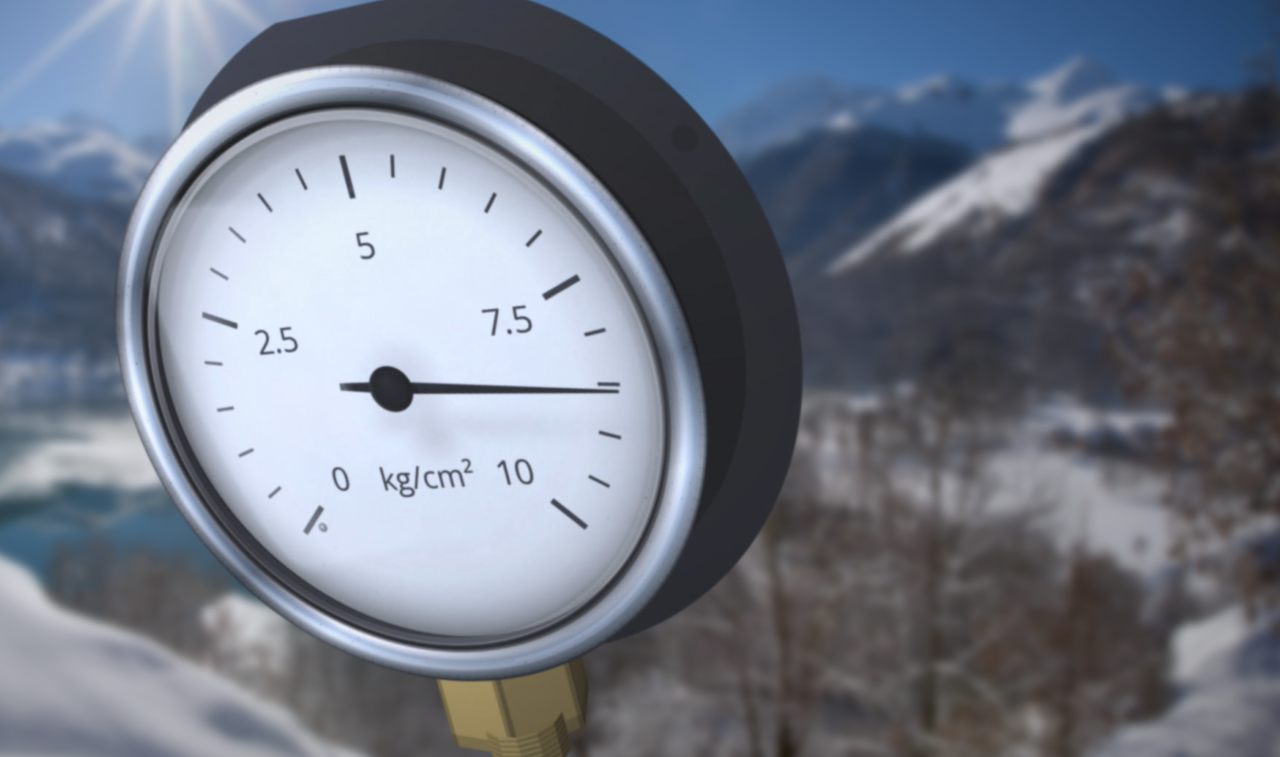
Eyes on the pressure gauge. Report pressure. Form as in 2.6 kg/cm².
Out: 8.5 kg/cm²
